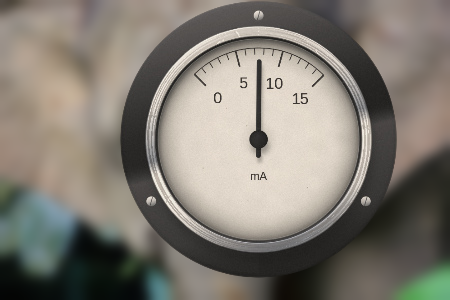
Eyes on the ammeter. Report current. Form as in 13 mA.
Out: 7.5 mA
